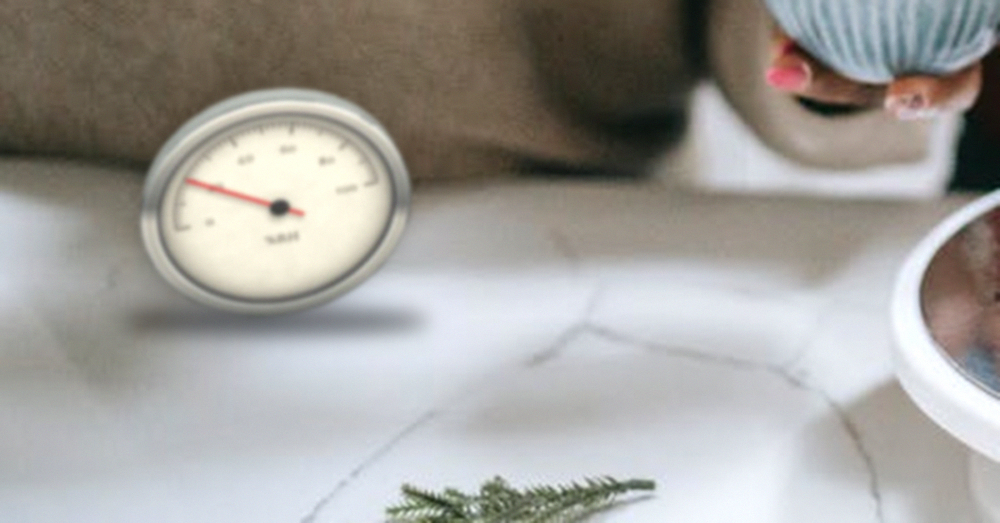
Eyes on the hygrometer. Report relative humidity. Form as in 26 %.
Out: 20 %
